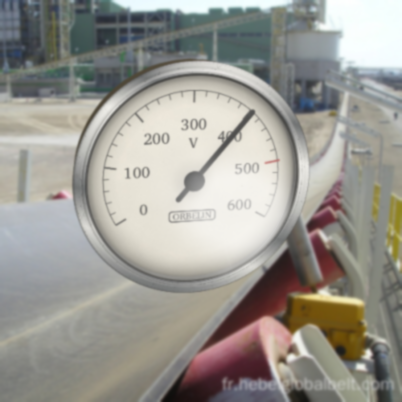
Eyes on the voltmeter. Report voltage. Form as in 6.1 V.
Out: 400 V
